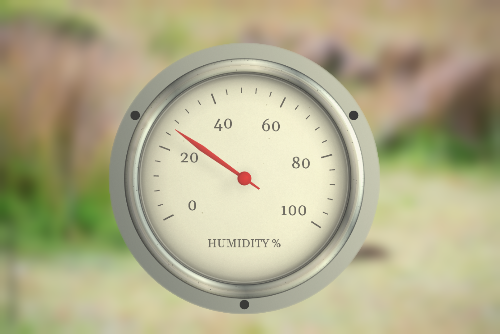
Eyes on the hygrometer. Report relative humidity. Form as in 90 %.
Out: 26 %
